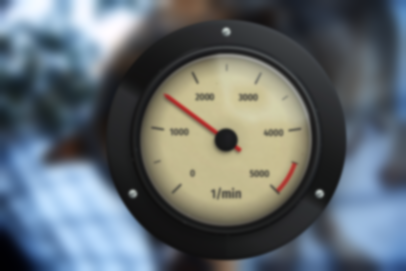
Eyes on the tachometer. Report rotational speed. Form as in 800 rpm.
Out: 1500 rpm
